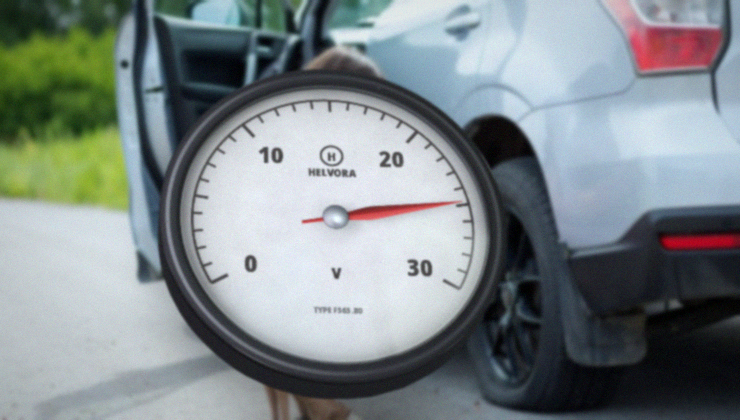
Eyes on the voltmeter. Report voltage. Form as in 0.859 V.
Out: 25 V
